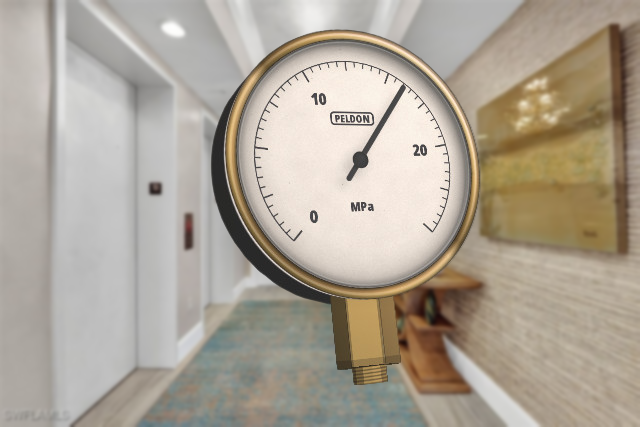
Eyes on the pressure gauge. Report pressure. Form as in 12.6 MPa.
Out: 16 MPa
